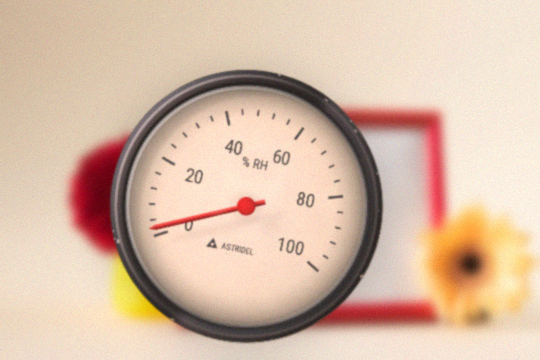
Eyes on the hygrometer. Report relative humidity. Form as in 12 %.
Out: 2 %
